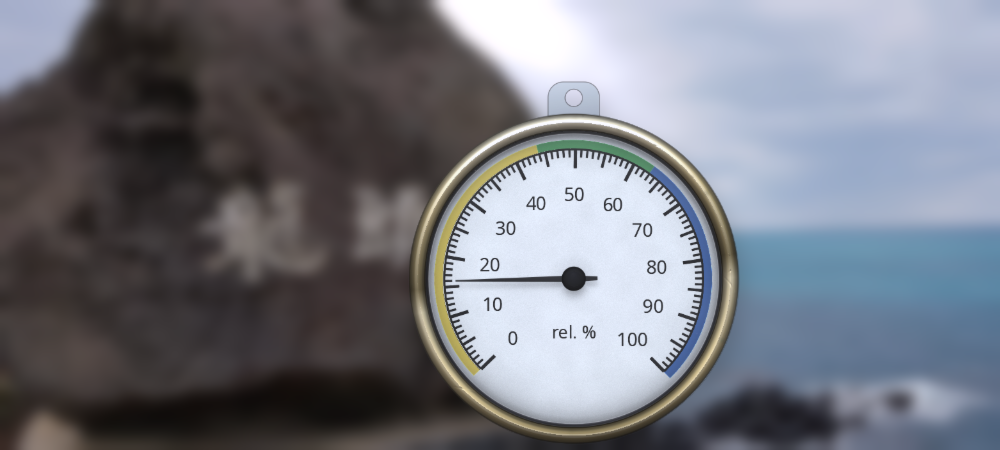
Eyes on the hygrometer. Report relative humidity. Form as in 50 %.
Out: 16 %
